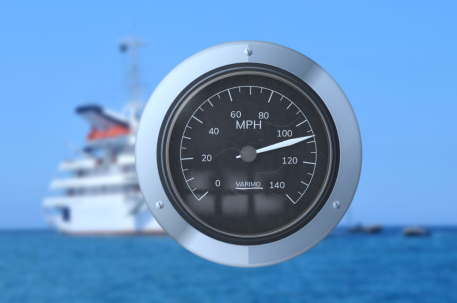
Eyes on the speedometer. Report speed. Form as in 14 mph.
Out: 107.5 mph
